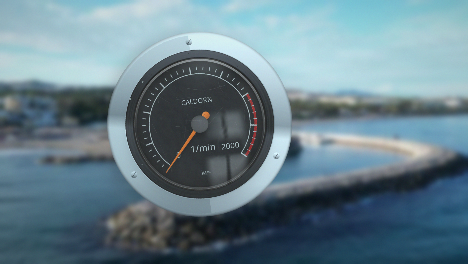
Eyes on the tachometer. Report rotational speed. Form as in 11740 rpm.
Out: 0 rpm
